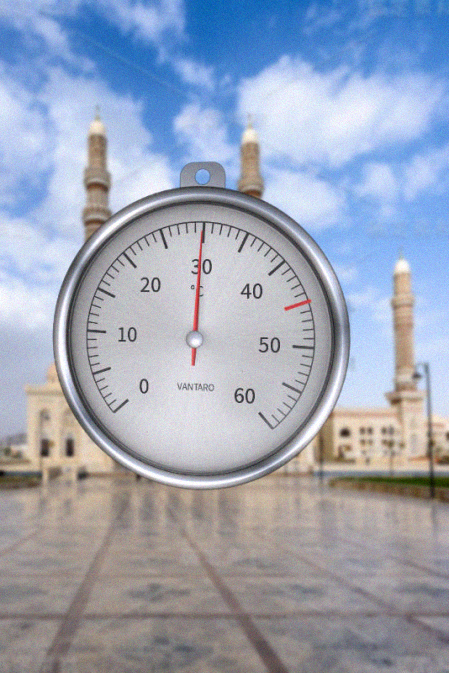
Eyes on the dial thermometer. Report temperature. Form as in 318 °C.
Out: 30 °C
